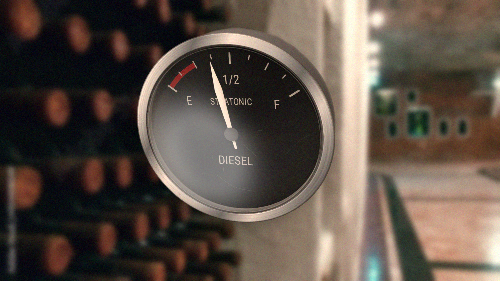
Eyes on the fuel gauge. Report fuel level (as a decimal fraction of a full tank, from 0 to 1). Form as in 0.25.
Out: 0.375
